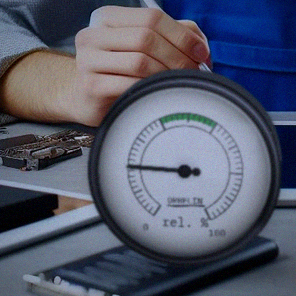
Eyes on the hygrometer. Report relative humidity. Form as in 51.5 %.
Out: 20 %
